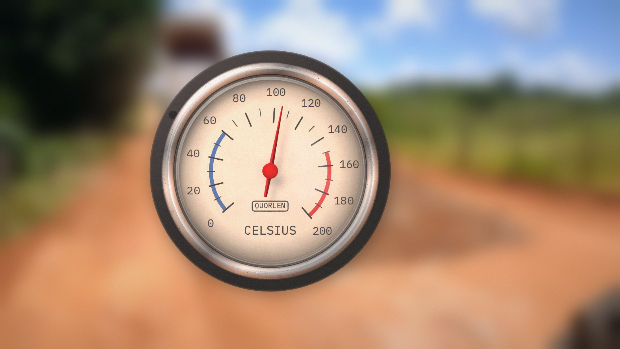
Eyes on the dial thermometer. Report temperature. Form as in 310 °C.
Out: 105 °C
